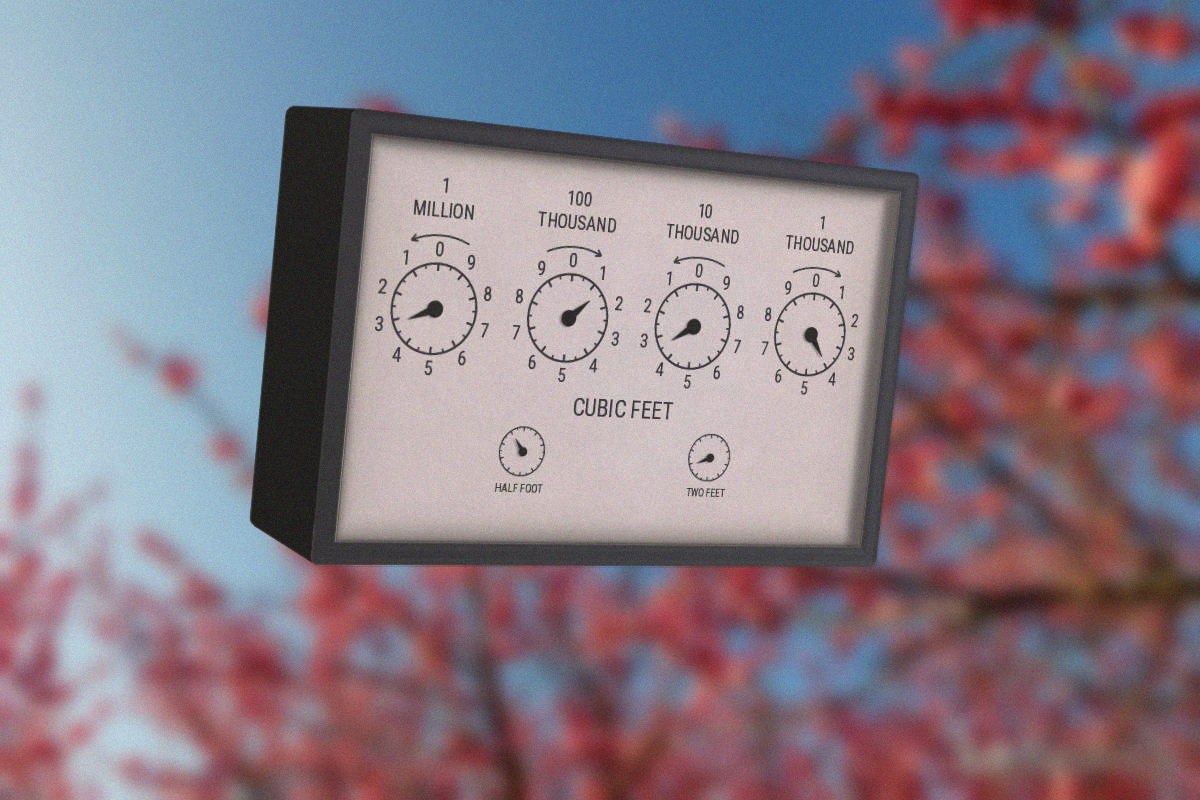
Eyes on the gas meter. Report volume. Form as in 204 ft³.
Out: 313400 ft³
